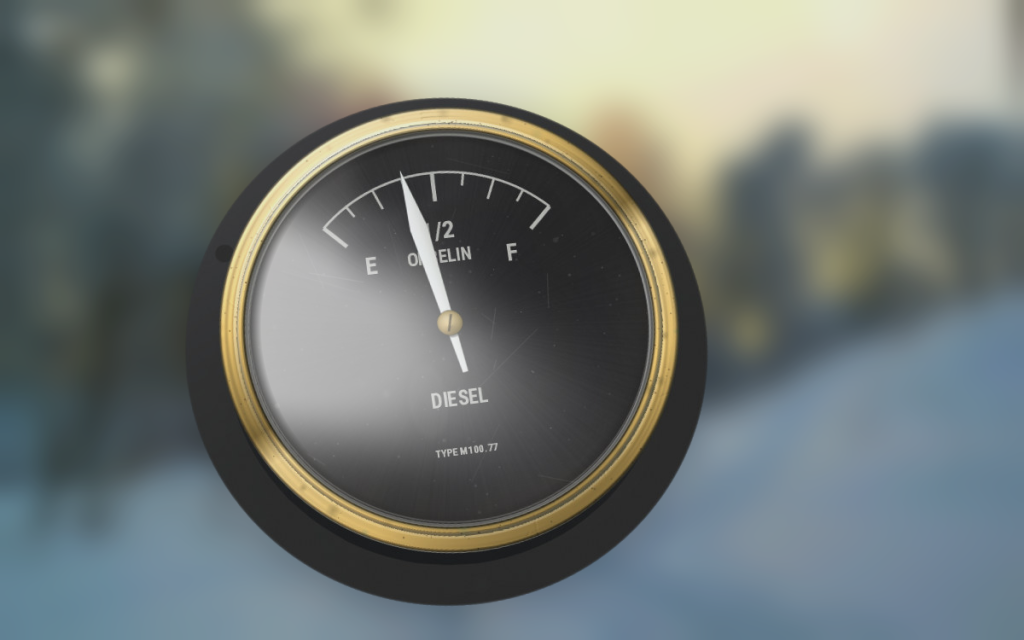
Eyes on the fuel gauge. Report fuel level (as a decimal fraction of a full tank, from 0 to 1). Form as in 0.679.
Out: 0.375
